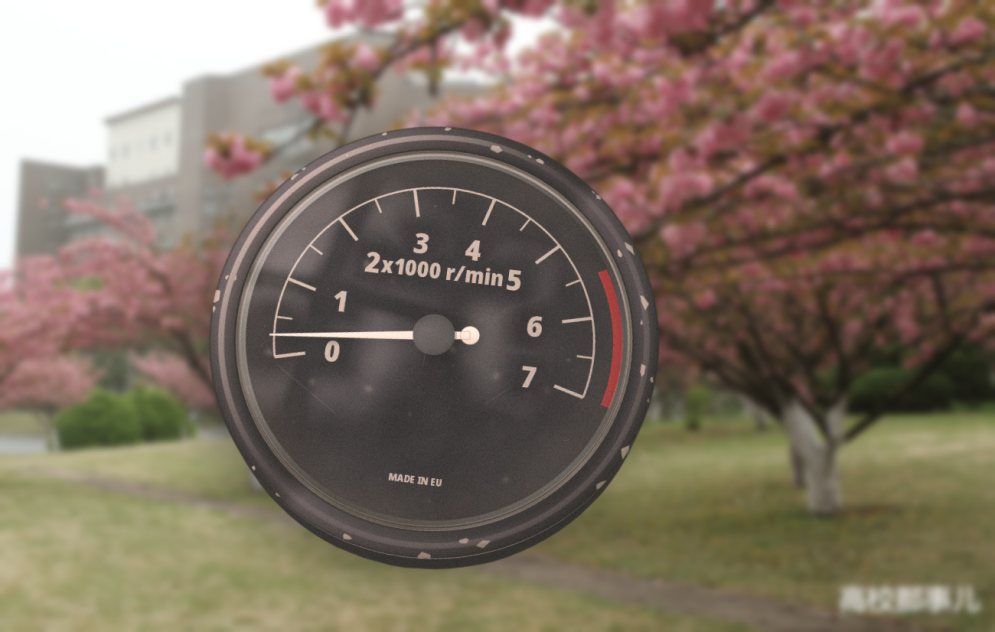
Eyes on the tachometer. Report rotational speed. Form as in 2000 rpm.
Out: 250 rpm
